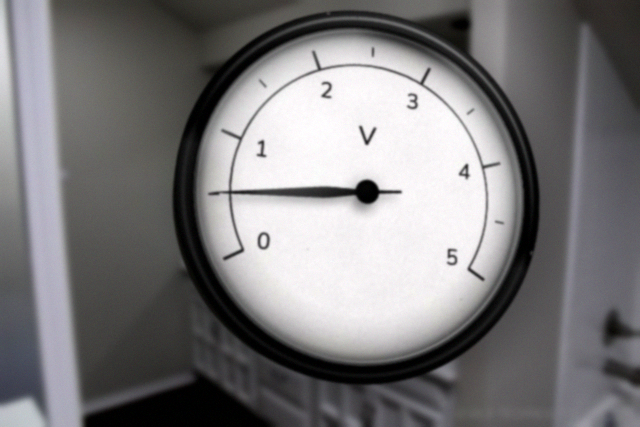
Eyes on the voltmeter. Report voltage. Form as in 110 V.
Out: 0.5 V
